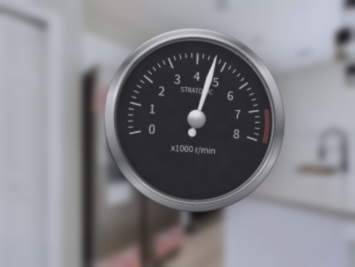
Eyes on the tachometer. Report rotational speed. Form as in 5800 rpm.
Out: 4600 rpm
